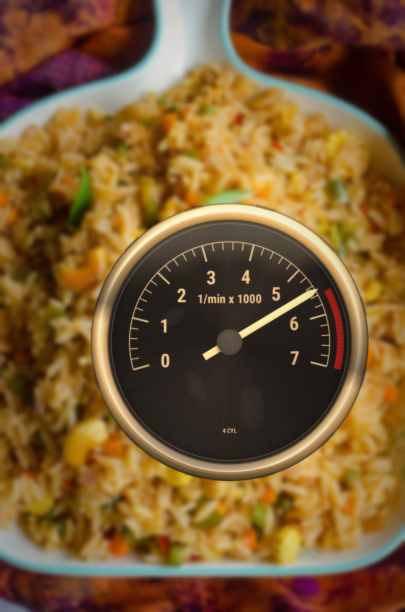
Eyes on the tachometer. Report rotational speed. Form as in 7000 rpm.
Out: 5500 rpm
